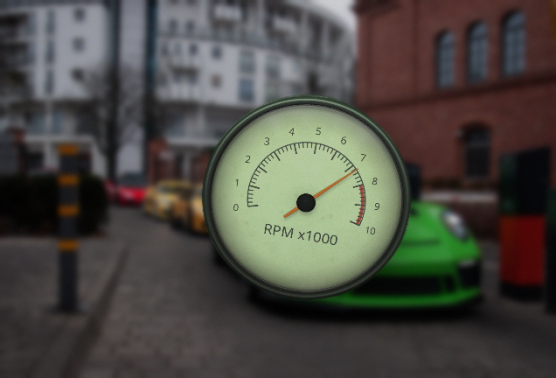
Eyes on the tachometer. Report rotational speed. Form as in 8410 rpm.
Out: 7200 rpm
